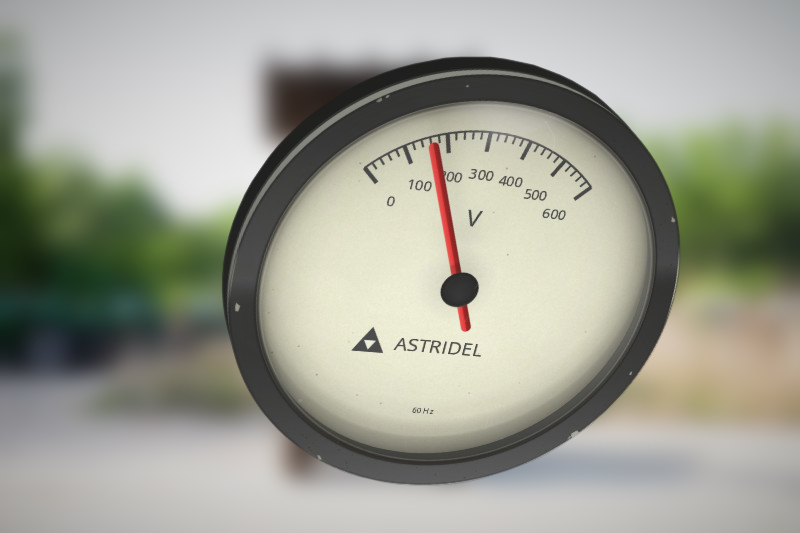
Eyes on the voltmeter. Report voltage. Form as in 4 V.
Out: 160 V
